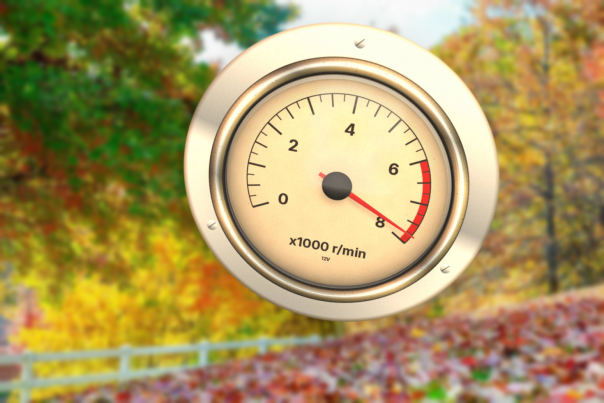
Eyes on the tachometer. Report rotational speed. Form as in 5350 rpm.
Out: 7750 rpm
